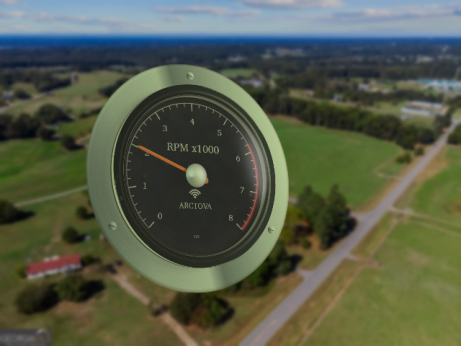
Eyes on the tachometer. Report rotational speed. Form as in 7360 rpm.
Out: 2000 rpm
